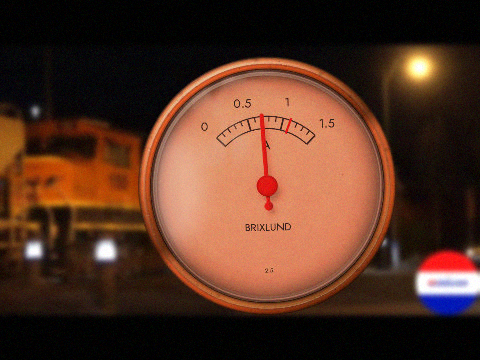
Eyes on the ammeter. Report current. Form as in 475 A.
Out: 0.7 A
